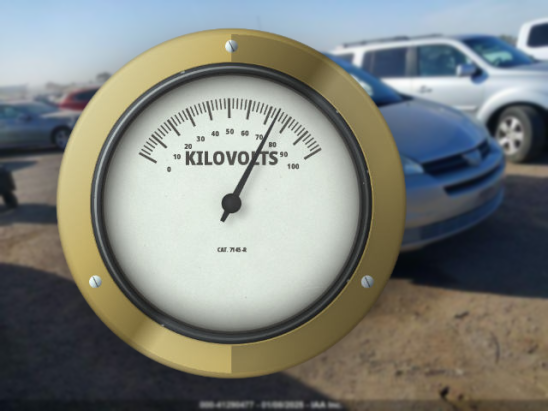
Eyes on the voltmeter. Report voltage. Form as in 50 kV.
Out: 74 kV
